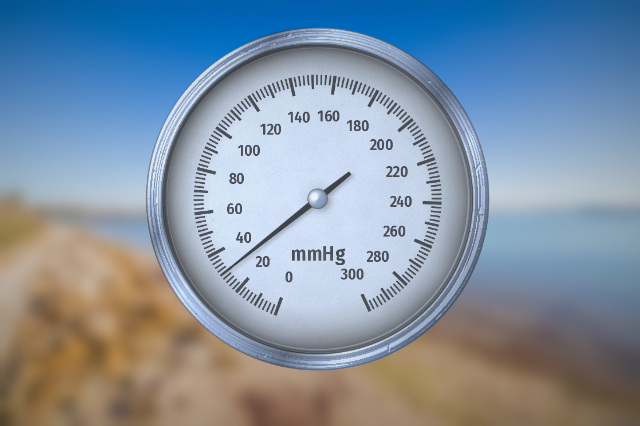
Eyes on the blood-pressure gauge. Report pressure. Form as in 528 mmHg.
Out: 30 mmHg
